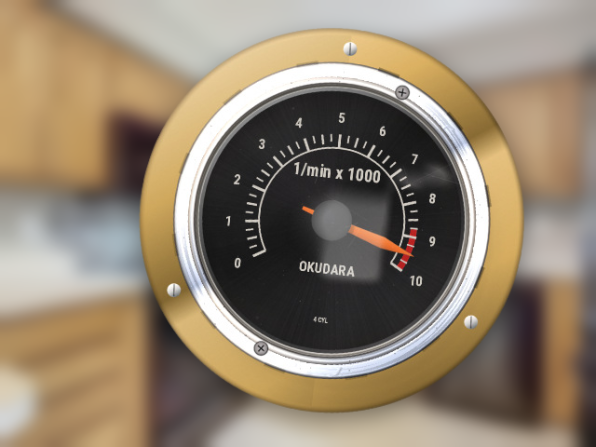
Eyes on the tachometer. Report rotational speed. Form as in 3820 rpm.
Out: 9500 rpm
